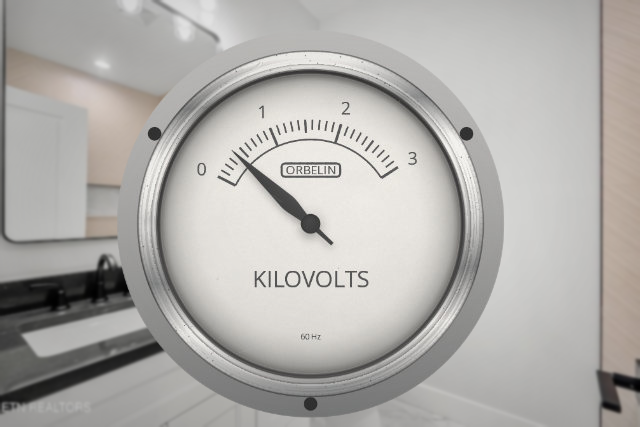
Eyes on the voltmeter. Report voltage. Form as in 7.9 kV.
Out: 0.4 kV
